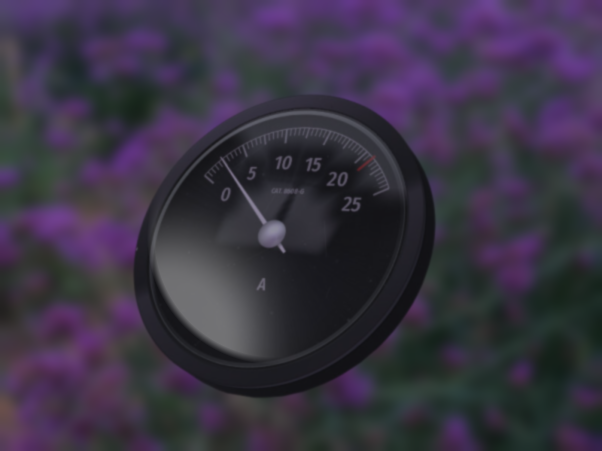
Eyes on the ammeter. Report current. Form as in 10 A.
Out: 2.5 A
